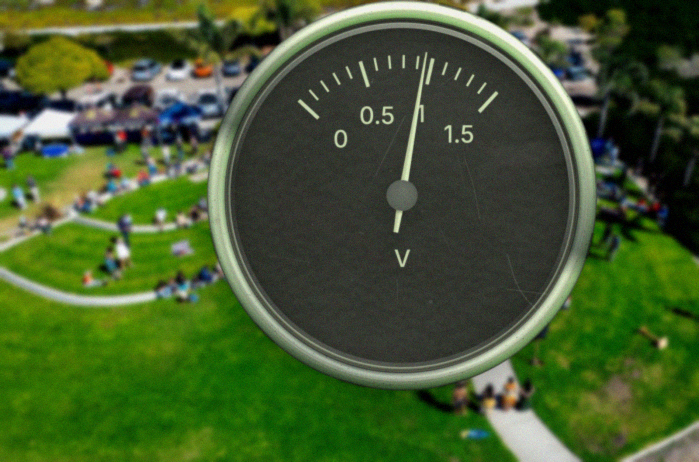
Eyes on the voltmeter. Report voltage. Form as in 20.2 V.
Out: 0.95 V
